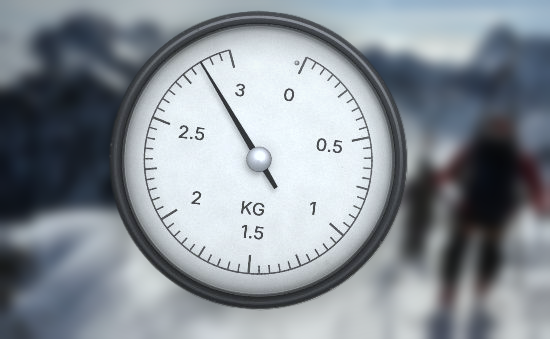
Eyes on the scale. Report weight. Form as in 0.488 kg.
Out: 2.85 kg
